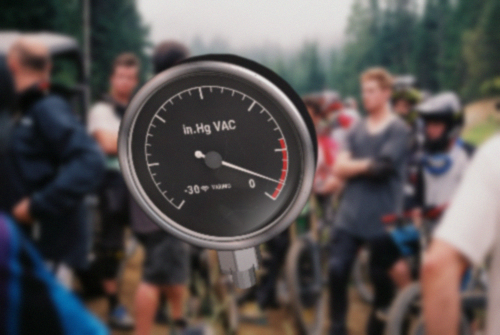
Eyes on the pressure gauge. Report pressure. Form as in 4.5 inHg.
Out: -2 inHg
